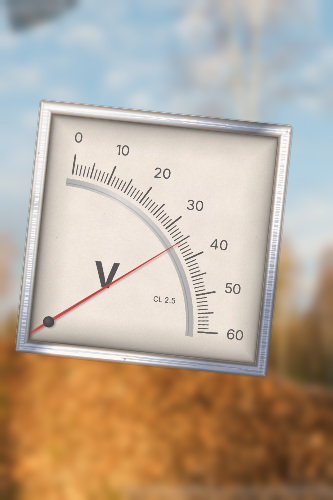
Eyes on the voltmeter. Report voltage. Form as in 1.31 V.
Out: 35 V
